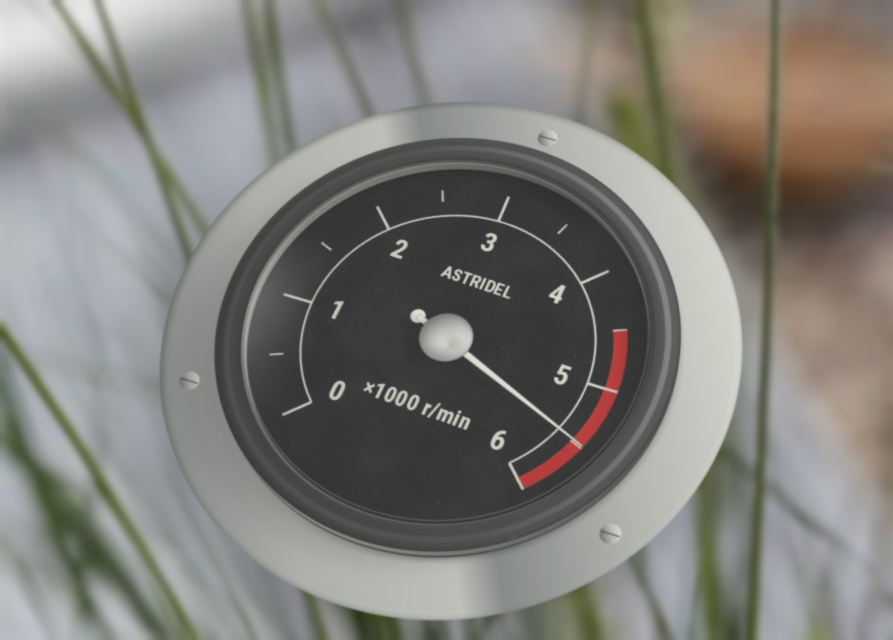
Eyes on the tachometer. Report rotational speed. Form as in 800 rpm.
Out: 5500 rpm
